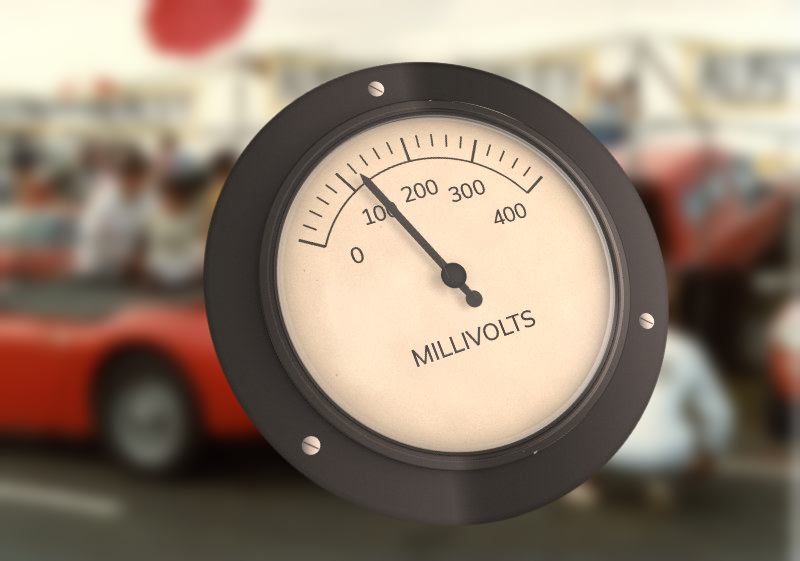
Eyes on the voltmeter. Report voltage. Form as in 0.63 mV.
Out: 120 mV
